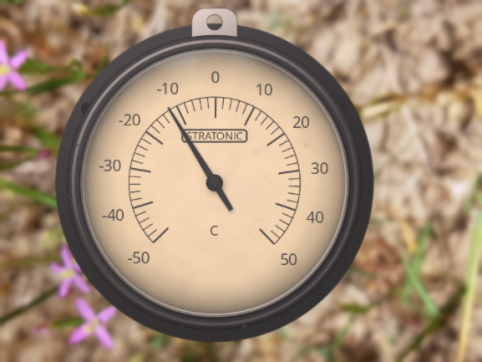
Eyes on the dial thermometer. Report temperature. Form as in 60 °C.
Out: -12 °C
